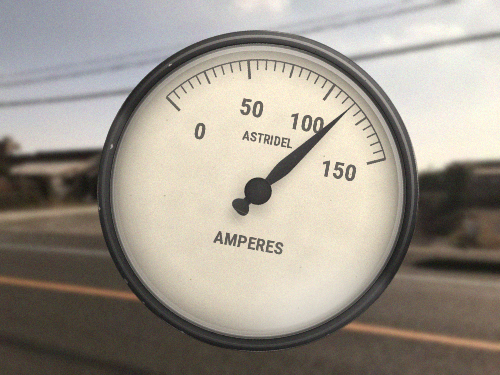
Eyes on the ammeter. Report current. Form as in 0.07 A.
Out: 115 A
